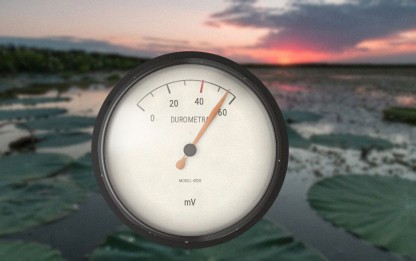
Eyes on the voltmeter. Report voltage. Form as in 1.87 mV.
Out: 55 mV
